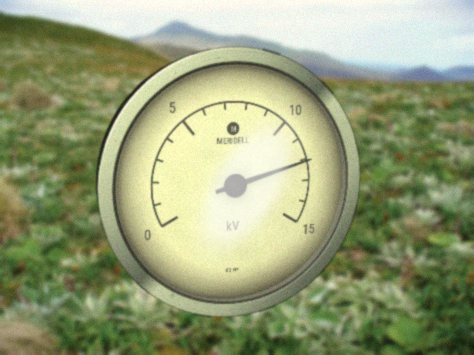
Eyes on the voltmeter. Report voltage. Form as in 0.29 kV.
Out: 12 kV
